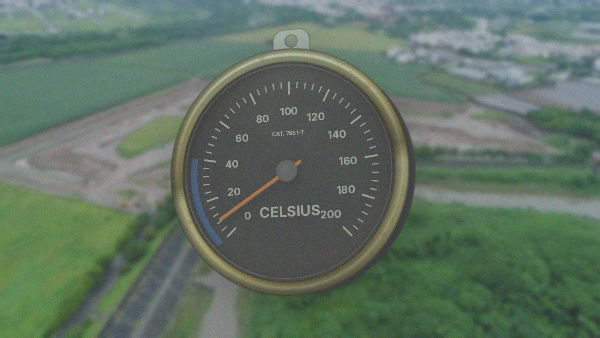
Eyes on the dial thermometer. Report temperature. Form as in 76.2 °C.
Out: 8 °C
